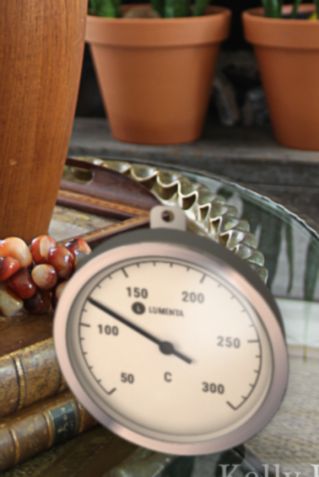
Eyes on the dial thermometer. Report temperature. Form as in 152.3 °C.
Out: 120 °C
